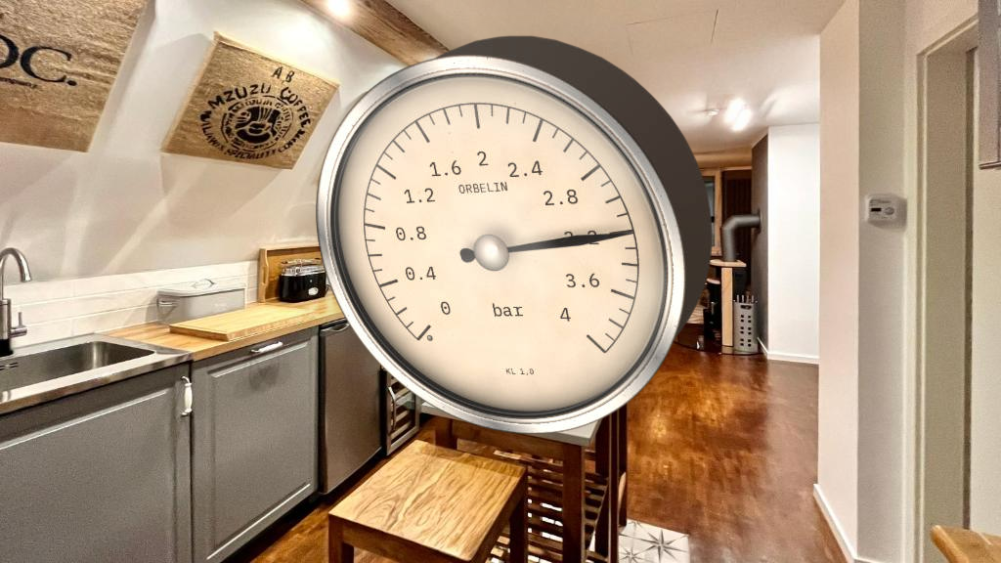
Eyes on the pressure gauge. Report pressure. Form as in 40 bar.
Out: 3.2 bar
